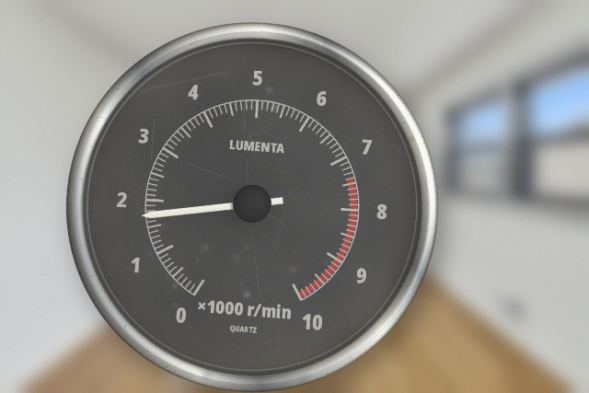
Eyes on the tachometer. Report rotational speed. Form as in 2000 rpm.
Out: 1700 rpm
